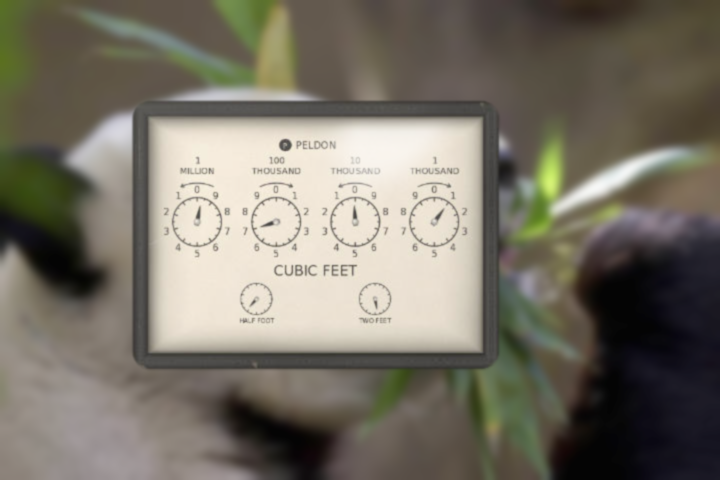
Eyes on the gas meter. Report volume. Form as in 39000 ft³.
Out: 970100 ft³
